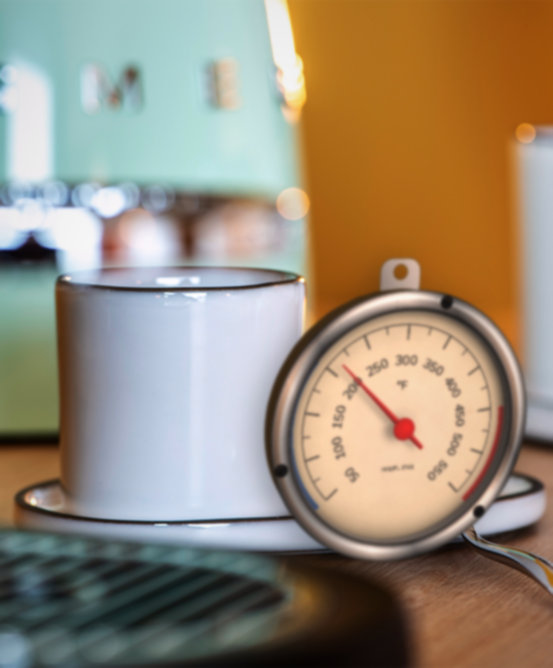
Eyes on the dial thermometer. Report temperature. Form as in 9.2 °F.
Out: 212.5 °F
